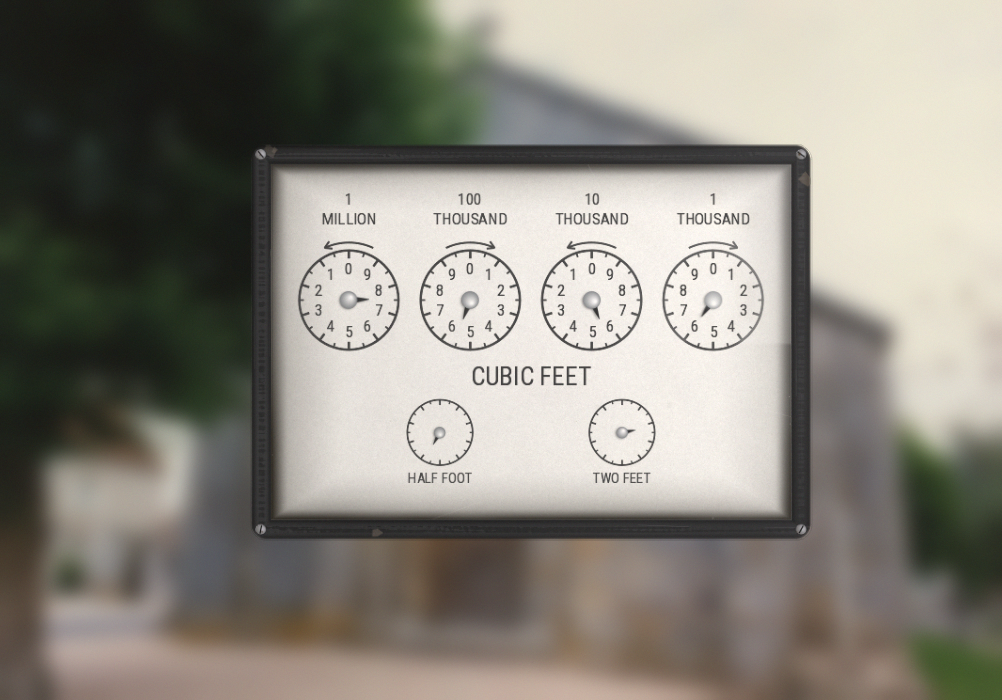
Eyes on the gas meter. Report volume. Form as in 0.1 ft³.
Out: 755600 ft³
